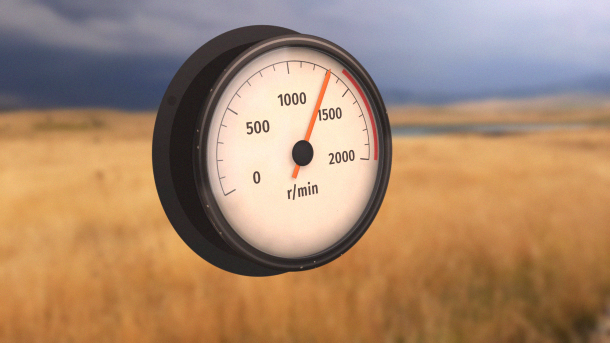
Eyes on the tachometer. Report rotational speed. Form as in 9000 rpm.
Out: 1300 rpm
